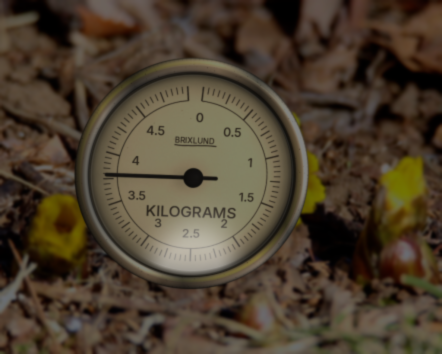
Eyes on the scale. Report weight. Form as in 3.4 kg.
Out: 3.8 kg
